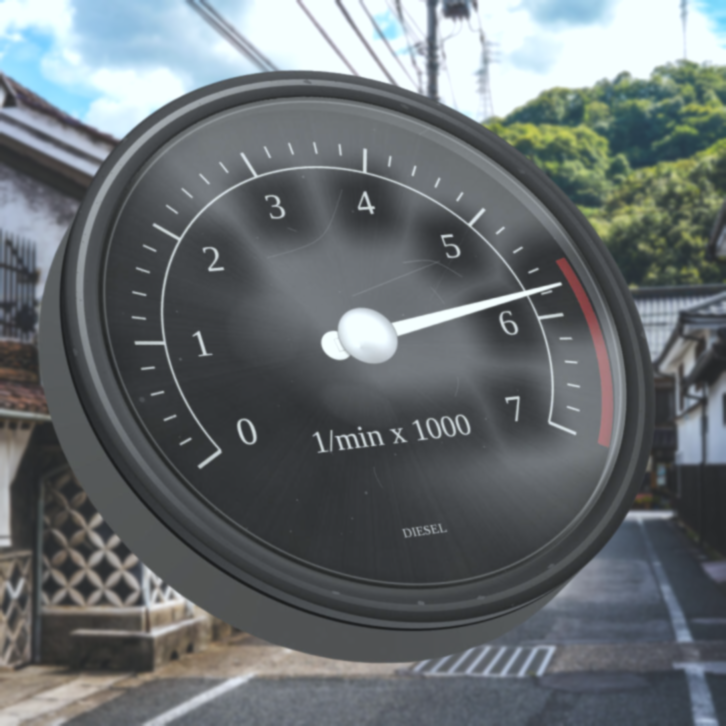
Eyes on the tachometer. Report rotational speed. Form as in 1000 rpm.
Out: 5800 rpm
